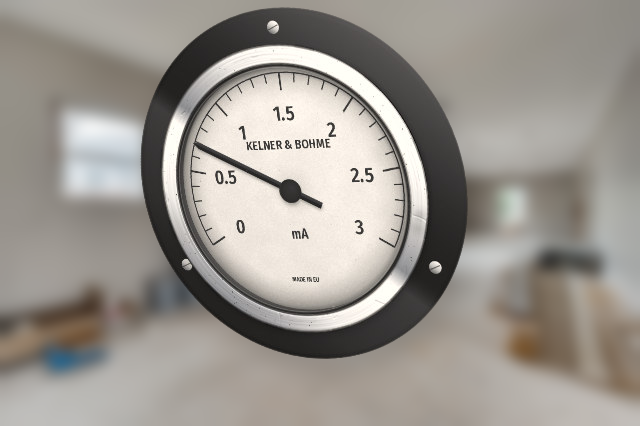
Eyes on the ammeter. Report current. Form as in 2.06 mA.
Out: 0.7 mA
